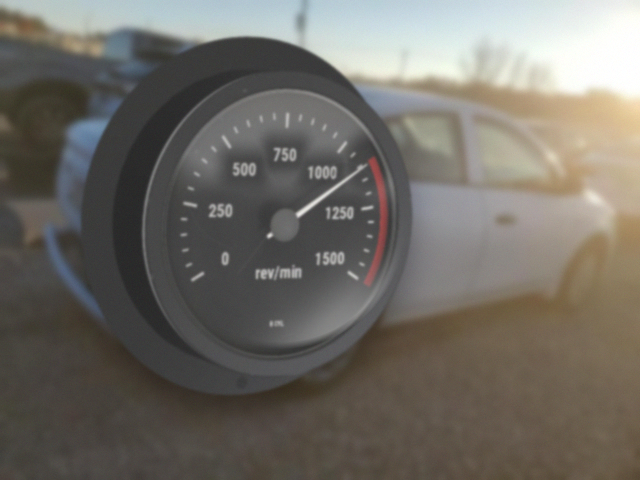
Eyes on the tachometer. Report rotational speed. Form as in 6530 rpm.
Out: 1100 rpm
